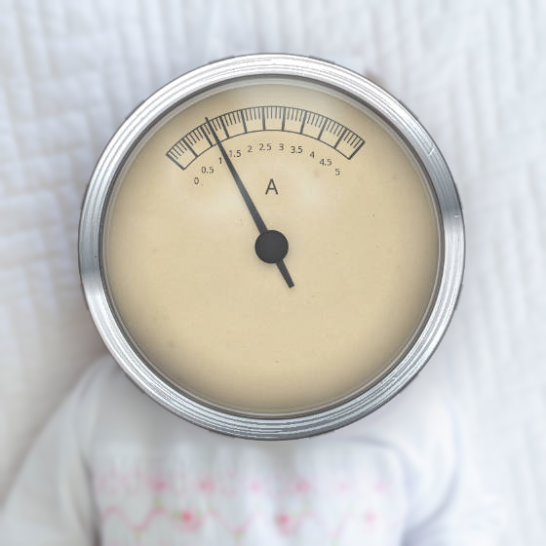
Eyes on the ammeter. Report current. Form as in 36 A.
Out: 1.2 A
